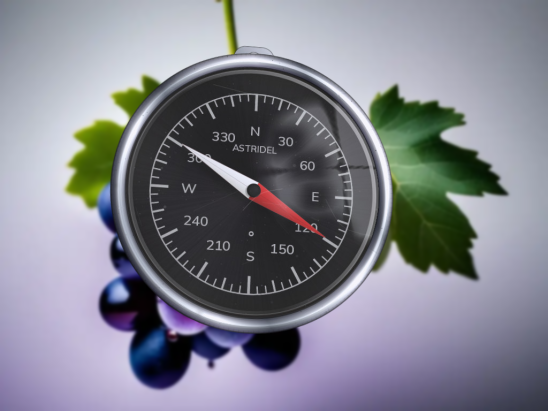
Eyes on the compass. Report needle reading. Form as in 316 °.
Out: 120 °
